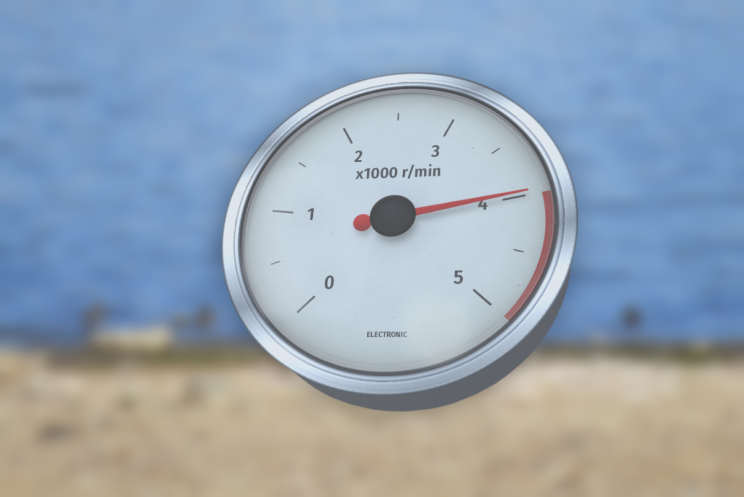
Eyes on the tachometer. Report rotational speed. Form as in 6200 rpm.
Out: 4000 rpm
